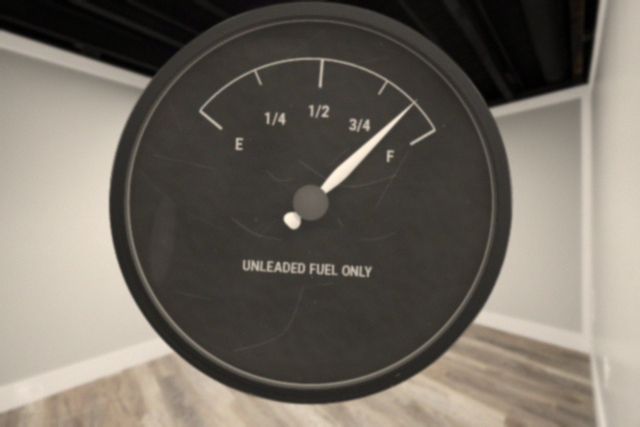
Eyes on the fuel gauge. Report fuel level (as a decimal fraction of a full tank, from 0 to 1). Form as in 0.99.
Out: 0.875
